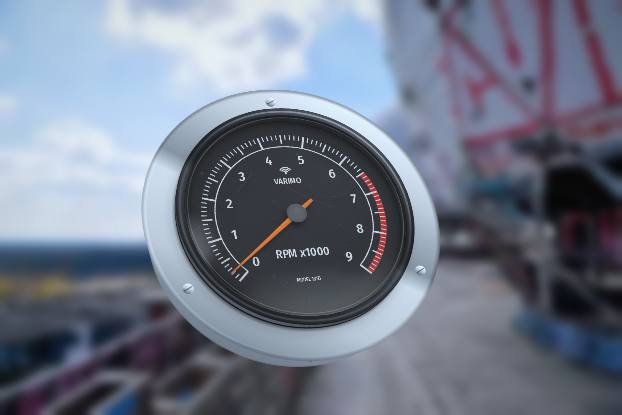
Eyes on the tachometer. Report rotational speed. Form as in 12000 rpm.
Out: 200 rpm
